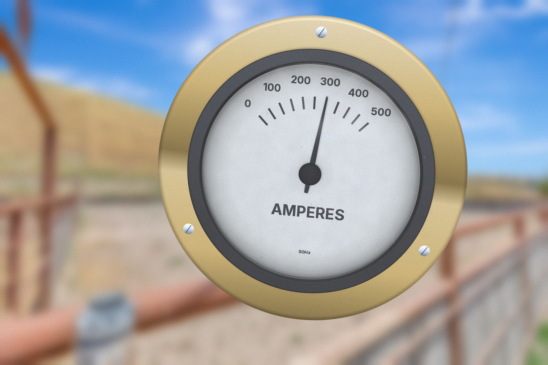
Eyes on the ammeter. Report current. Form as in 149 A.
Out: 300 A
